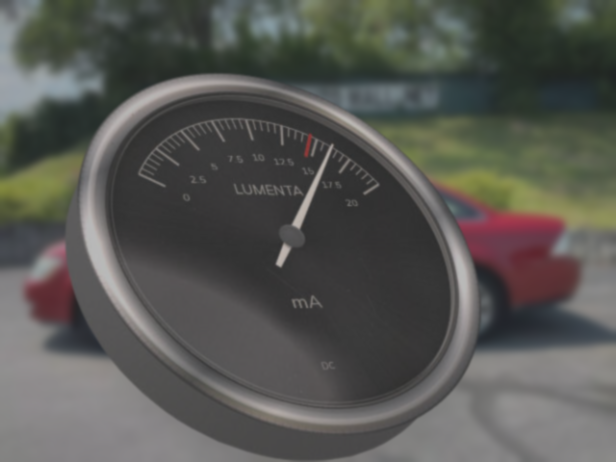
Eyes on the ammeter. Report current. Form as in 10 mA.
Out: 16 mA
